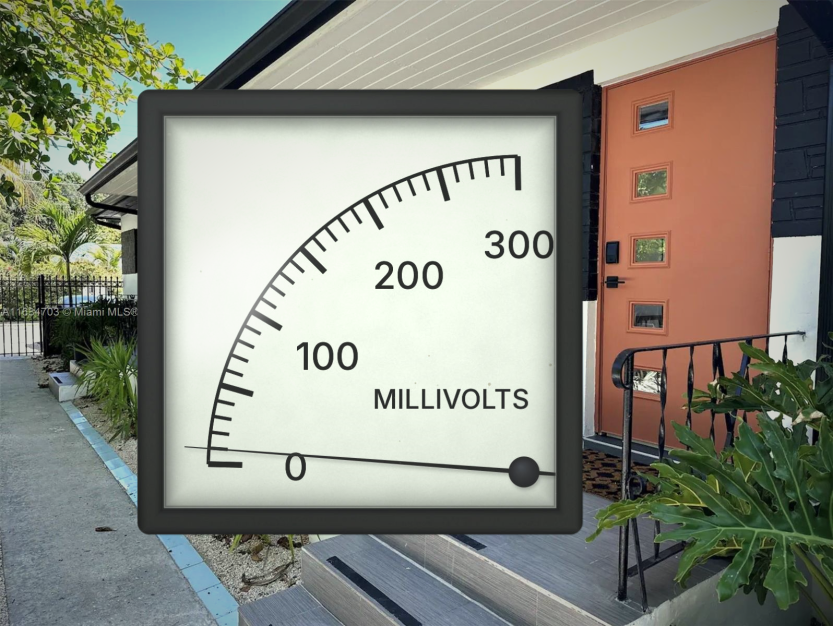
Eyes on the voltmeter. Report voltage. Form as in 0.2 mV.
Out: 10 mV
